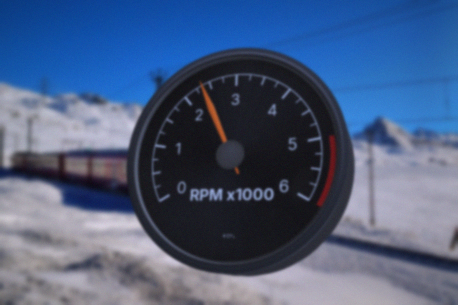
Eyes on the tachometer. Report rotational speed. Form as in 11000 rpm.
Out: 2375 rpm
